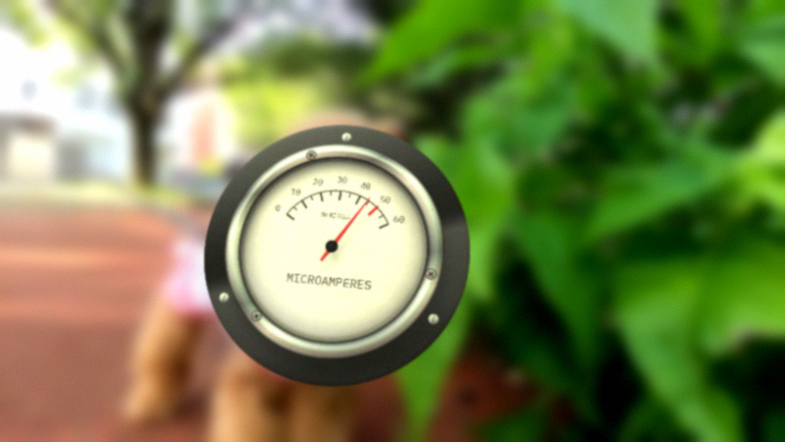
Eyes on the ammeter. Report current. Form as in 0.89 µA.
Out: 45 µA
